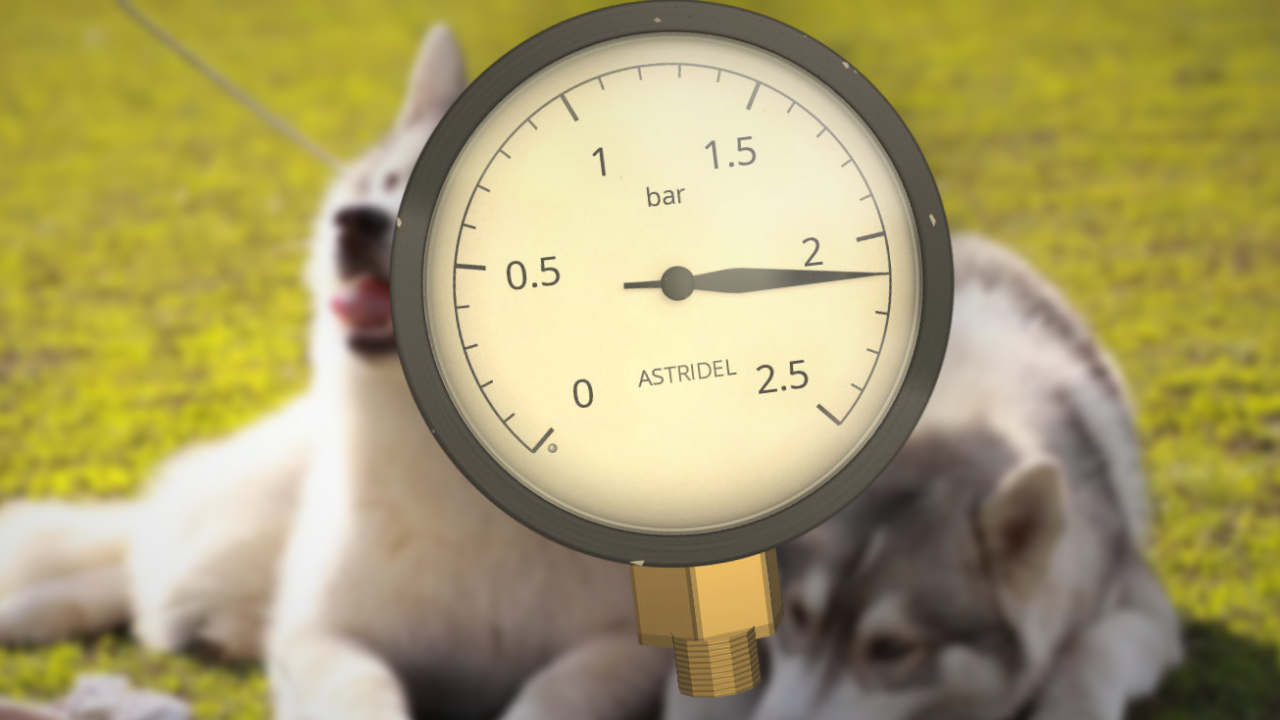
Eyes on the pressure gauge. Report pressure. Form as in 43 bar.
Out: 2.1 bar
